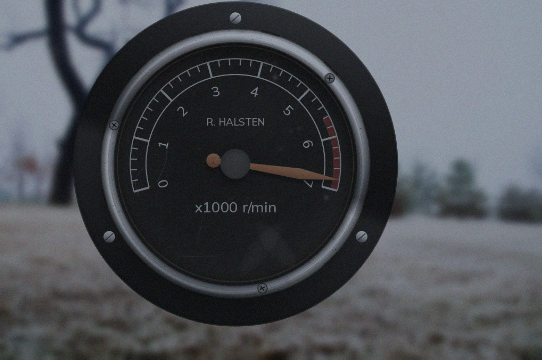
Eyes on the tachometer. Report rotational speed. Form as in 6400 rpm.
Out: 6800 rpm
